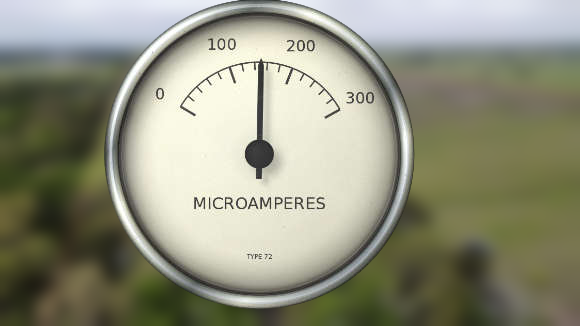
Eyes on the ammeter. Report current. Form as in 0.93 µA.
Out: 150 µA
